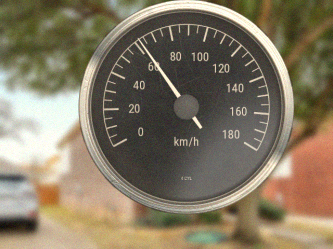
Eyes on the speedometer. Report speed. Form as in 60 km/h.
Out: 62.5 km/h
